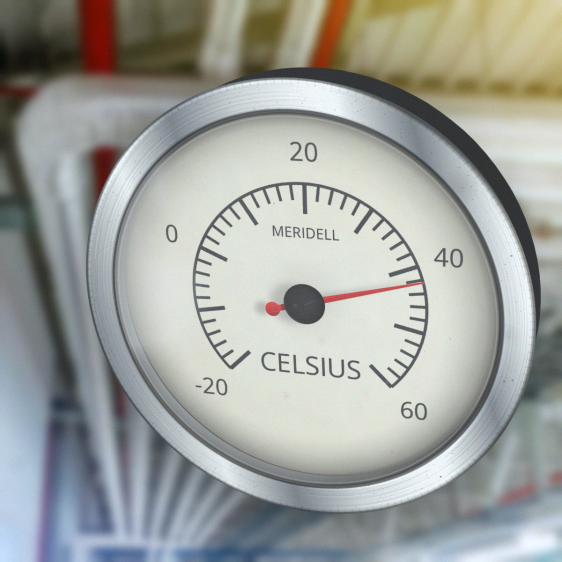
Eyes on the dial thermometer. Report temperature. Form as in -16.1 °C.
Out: 42 °C
